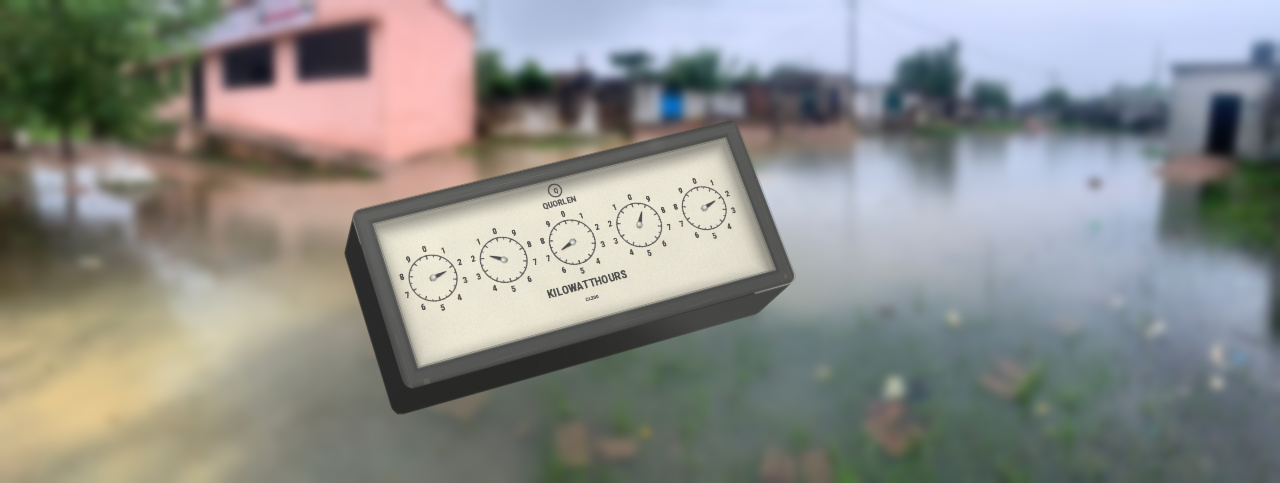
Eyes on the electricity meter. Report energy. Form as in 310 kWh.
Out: 21692 kWh
